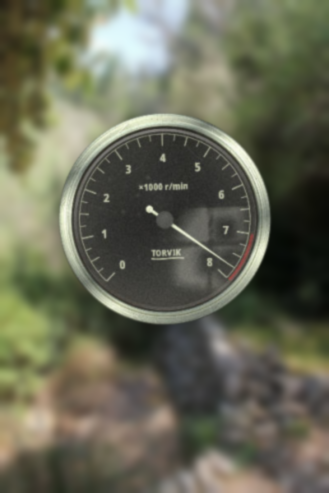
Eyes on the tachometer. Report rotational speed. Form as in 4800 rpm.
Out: 7750 rpm
